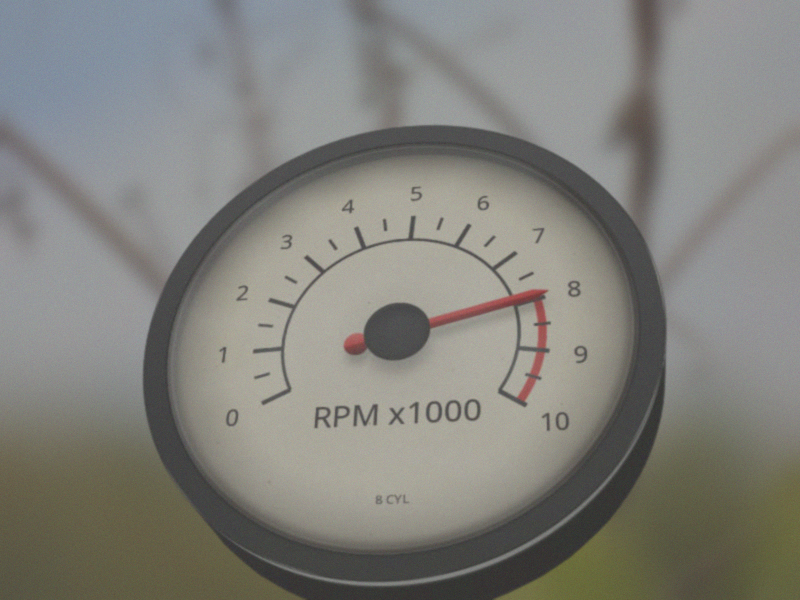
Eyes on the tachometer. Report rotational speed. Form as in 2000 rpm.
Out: 8000 rpm
